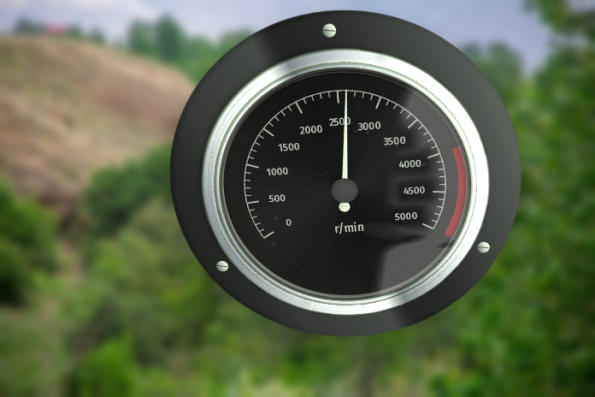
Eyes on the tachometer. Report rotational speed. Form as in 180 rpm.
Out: 2600 rpm
